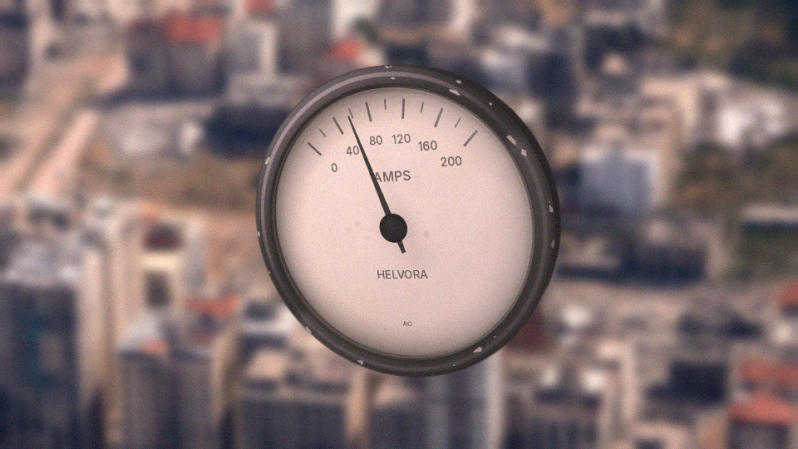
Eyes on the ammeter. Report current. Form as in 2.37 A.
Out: 60 A
